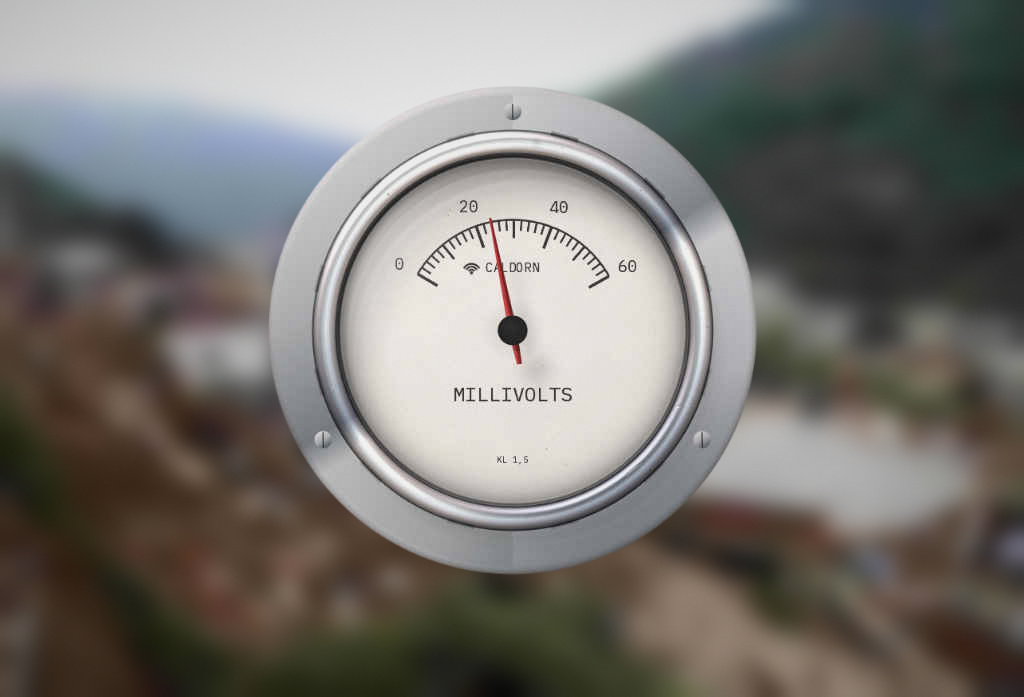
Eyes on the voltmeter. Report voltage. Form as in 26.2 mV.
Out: 24 mV
